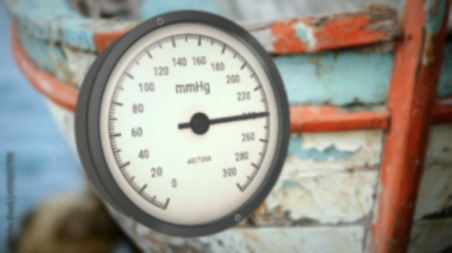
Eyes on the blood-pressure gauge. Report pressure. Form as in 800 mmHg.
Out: 240 mmHg
